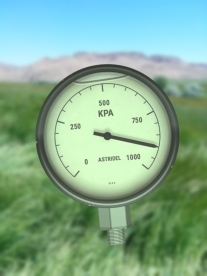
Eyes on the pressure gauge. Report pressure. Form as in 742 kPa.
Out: 900 kPa
